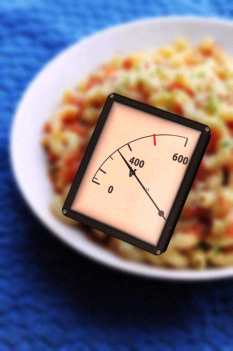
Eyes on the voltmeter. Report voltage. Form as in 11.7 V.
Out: 350 V
